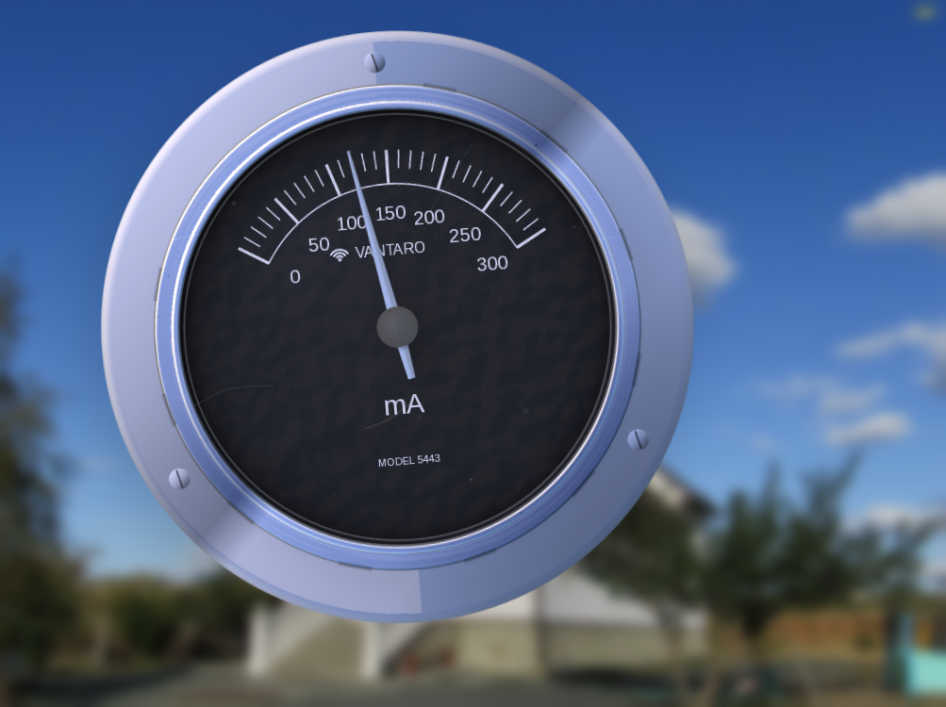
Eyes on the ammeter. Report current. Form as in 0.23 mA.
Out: 120 mA
